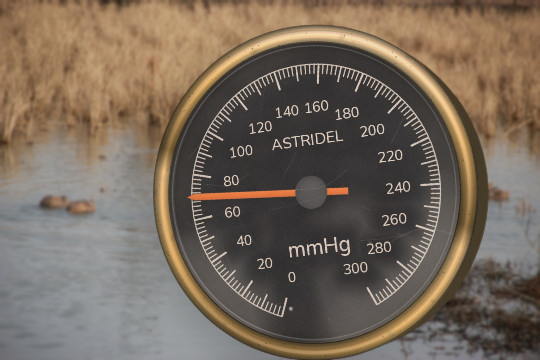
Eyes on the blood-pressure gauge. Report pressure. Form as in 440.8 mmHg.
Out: 70 mmHg
